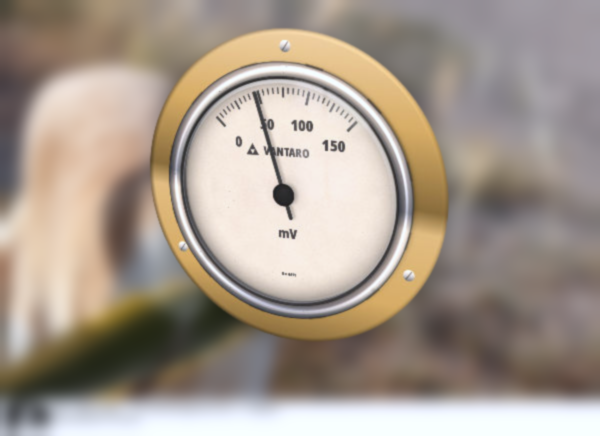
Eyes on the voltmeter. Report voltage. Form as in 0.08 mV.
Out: 50 mV
